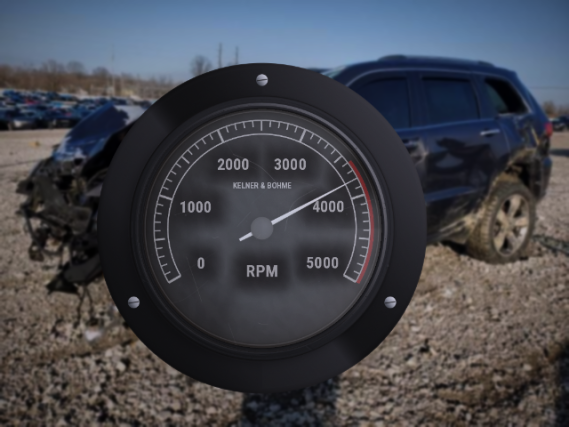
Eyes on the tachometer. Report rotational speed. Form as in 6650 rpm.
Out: 3800 rpm
